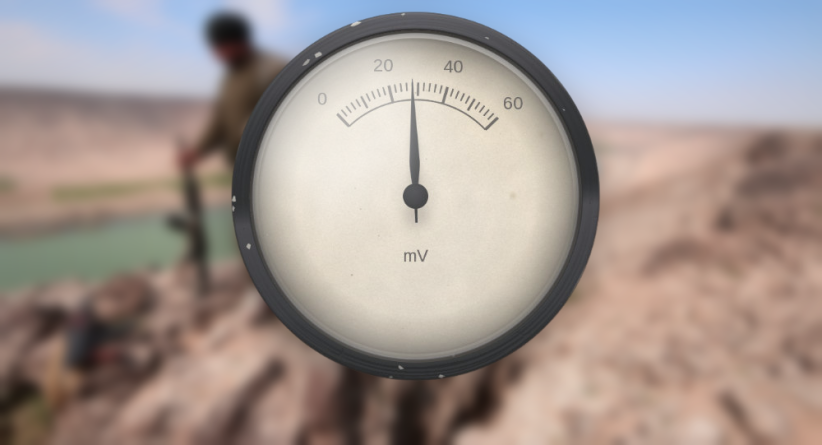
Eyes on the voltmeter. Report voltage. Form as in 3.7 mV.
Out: 28 mV
